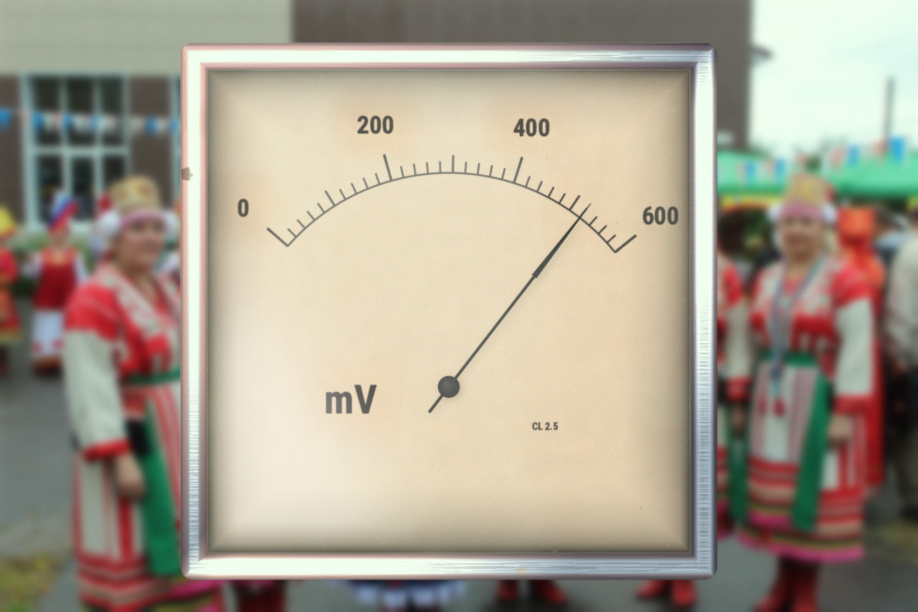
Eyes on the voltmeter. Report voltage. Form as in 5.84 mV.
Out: 520 mV
